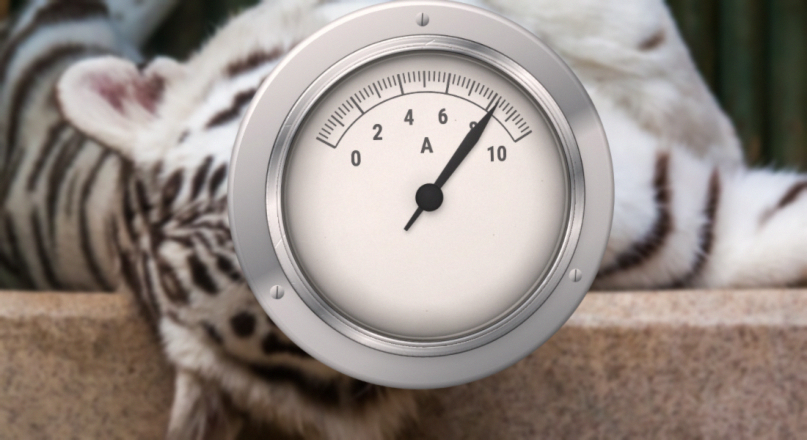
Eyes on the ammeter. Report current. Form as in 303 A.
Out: 8.2 A
